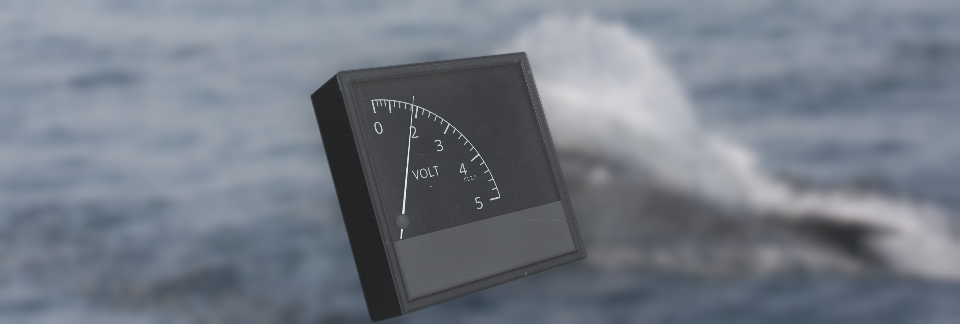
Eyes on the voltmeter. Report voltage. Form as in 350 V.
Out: 1.8 V
